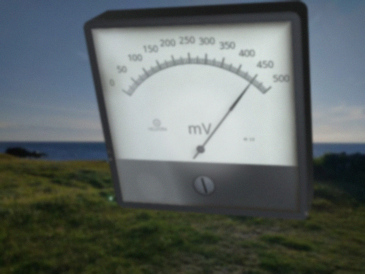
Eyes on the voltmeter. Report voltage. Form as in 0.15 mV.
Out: 450 mV
